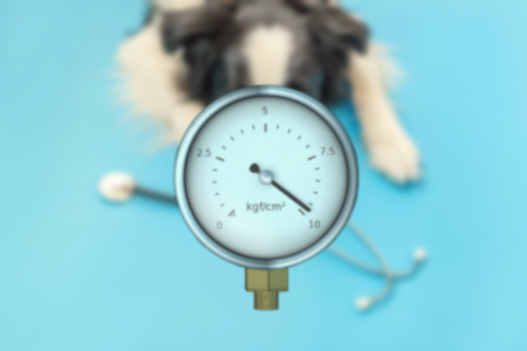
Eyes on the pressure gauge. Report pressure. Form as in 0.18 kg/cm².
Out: 9.75 kg/cm²
